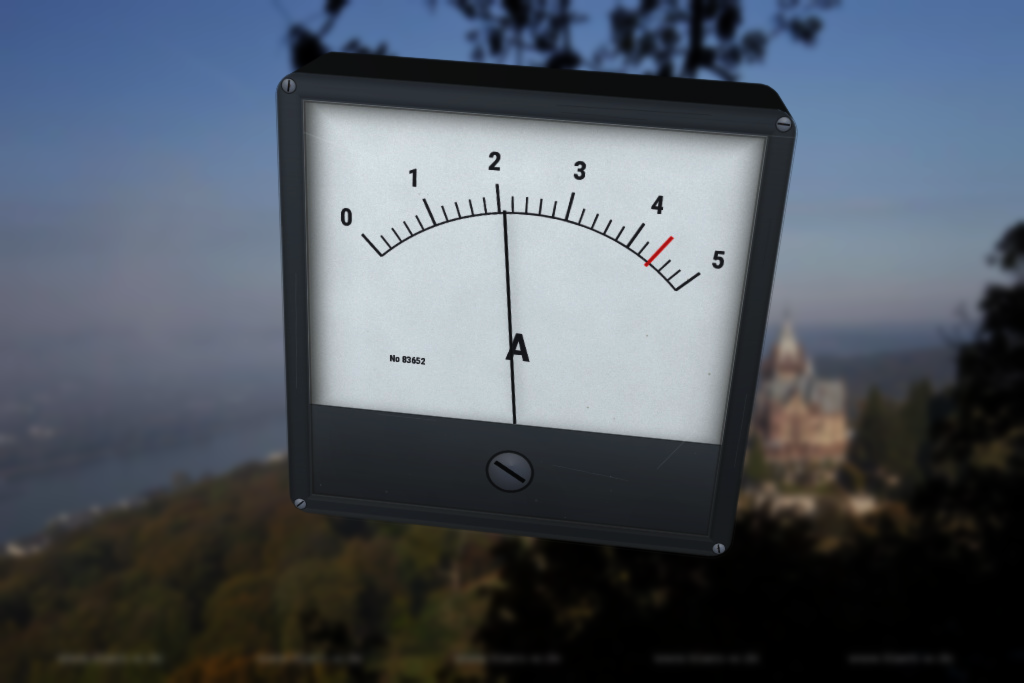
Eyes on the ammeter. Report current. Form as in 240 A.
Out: 2.1 A
